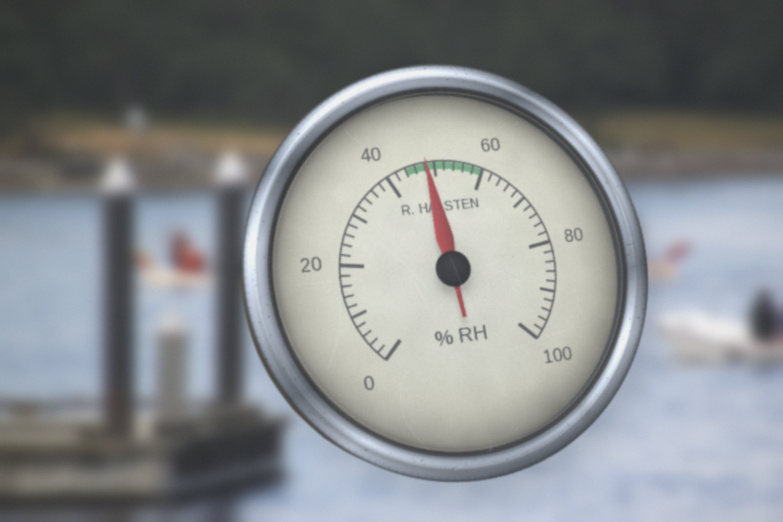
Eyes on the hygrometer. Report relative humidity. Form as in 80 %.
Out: 48 %
